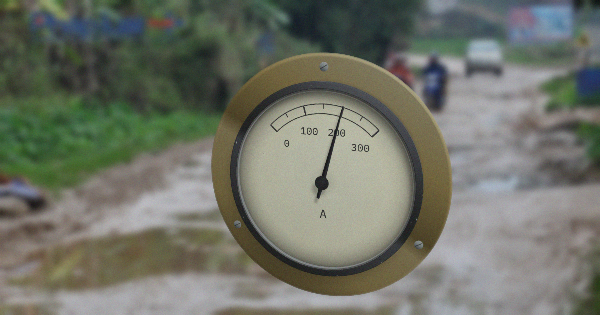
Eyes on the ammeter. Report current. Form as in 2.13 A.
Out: 200 A
